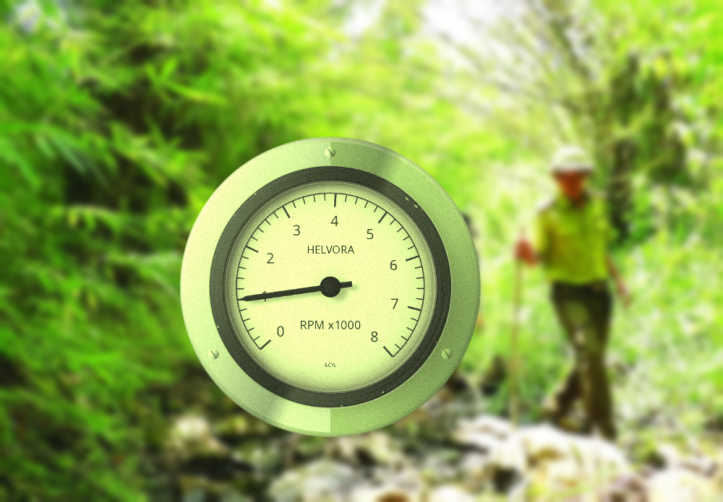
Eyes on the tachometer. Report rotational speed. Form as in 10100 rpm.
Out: 1000 rpm
